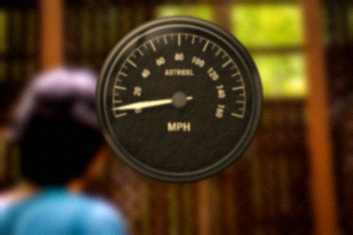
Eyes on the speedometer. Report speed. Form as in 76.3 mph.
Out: 5 mph
